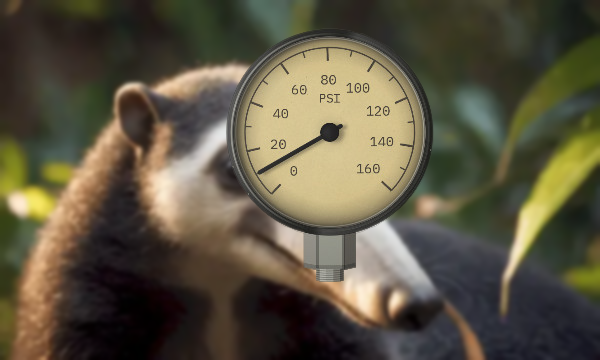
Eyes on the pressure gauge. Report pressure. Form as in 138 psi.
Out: 10 psi
